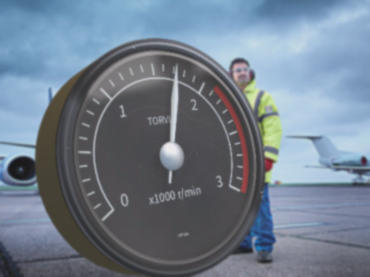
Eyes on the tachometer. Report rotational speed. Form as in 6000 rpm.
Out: 1700 rpm
